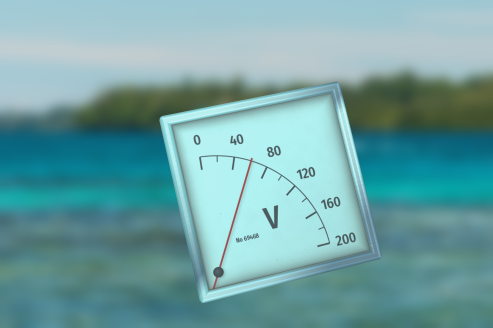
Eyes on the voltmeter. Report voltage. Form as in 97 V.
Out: 60 V
